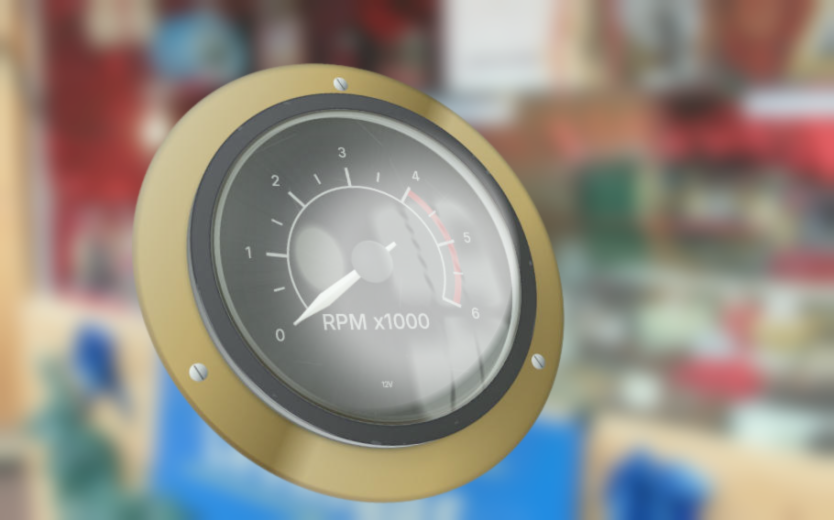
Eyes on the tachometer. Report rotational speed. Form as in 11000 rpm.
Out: 0 rpm
